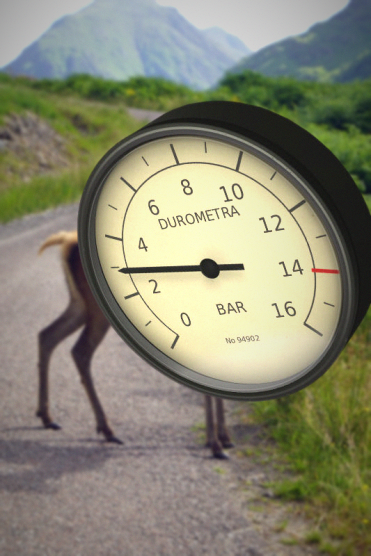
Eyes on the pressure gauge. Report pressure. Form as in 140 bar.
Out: 3 bar
